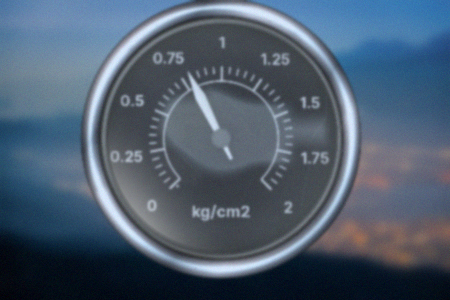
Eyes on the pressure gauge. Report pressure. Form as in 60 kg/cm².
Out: 0.8 kg/cm²
